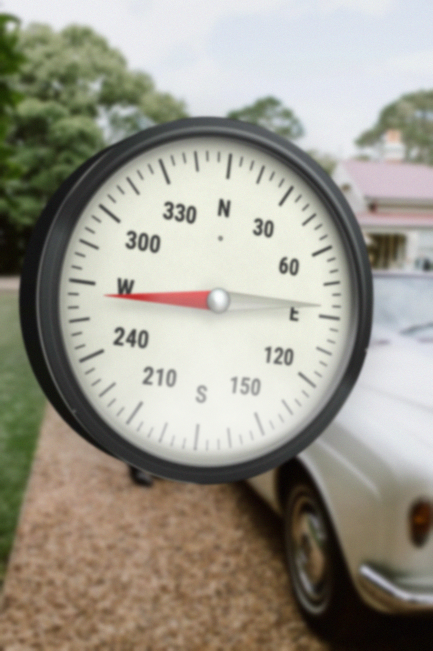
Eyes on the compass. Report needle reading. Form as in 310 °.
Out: 265 °
